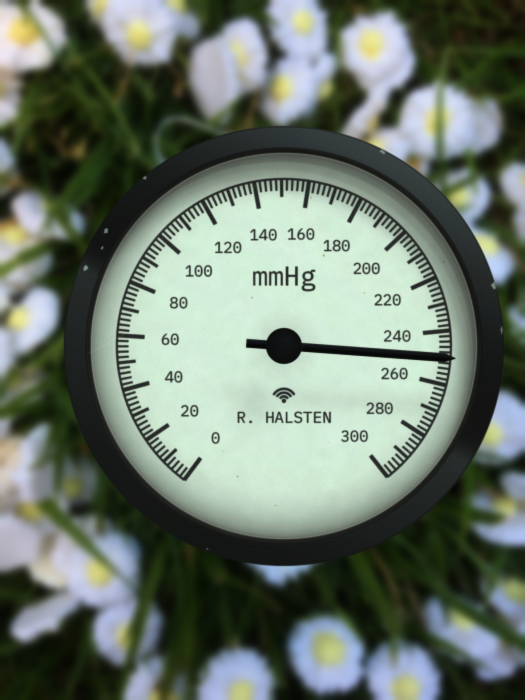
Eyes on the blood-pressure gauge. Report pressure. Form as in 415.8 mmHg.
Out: 250 mmHg
